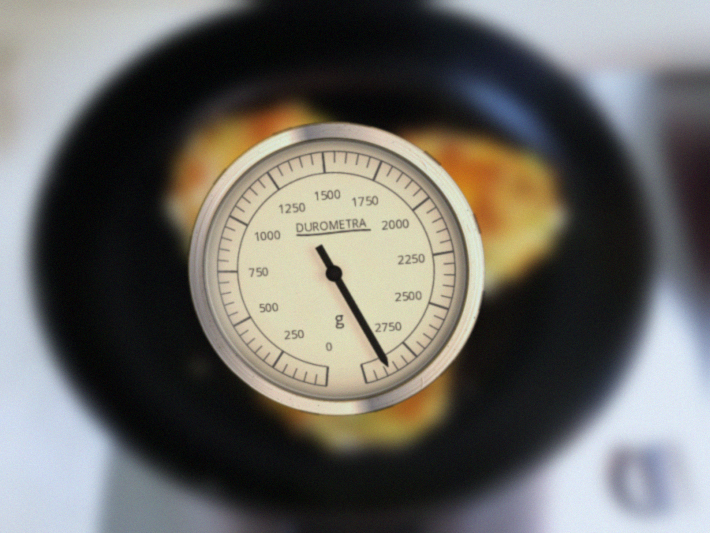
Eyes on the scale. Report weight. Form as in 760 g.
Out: 2875 g
